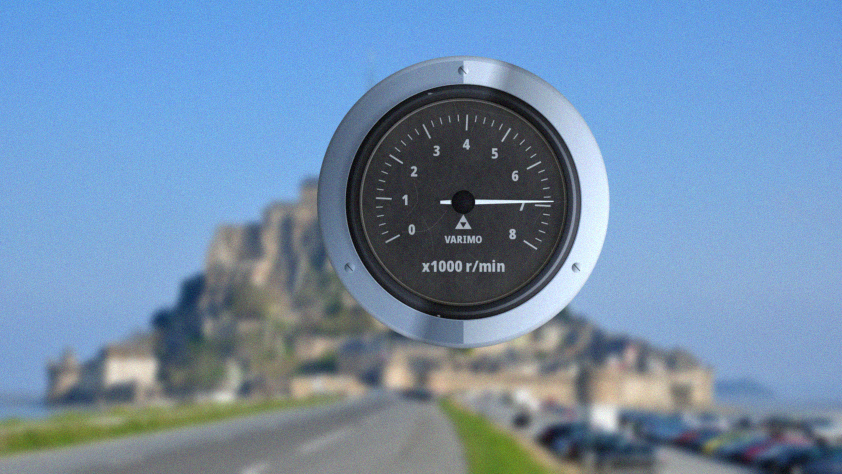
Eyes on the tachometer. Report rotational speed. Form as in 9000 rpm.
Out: 6900 rpm
